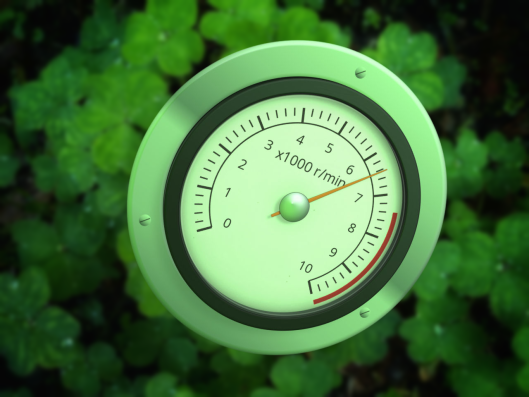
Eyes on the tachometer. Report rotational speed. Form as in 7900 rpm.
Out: 6400 rpm
